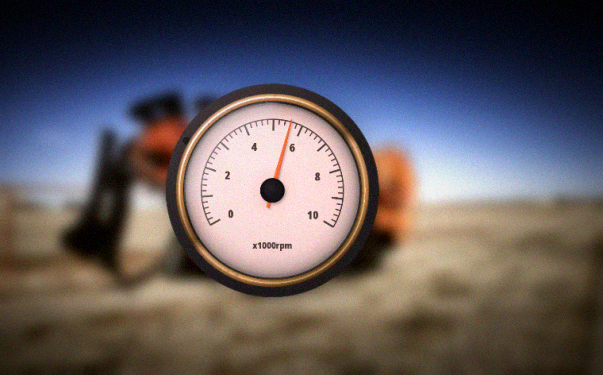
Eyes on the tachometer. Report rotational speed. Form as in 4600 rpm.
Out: 5600 rpm
